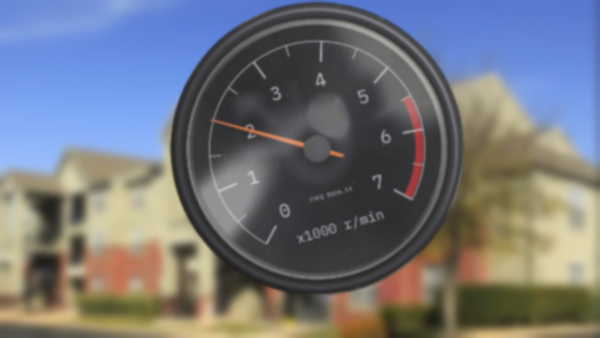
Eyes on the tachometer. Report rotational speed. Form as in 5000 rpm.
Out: 2000 rpm
